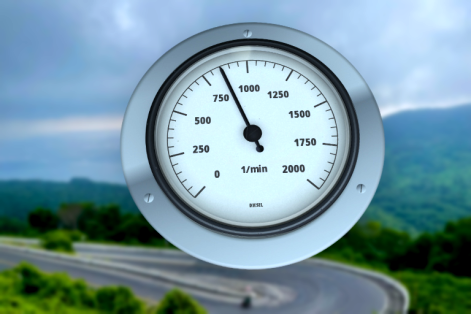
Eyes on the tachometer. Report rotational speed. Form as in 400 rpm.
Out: 850 rpm
